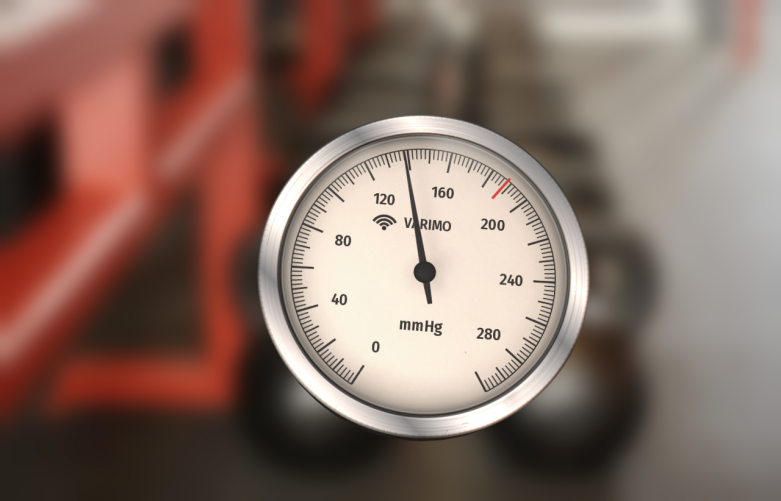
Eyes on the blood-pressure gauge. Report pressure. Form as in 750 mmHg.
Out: 138 mmHg
